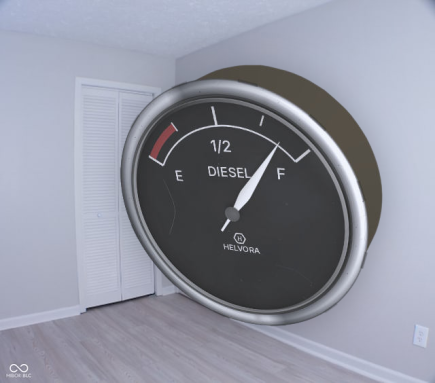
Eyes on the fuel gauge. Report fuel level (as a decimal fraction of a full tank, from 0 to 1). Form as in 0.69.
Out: 0.875
